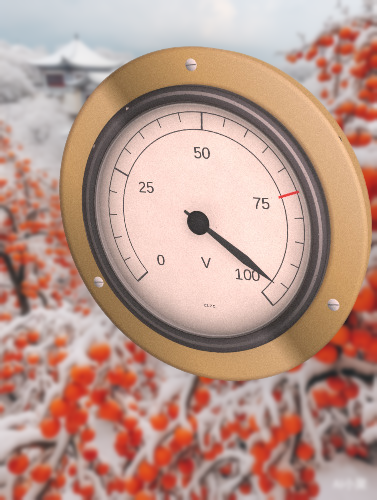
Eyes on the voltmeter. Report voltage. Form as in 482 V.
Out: 95 V
